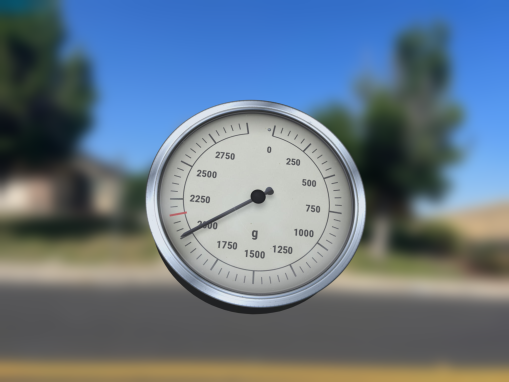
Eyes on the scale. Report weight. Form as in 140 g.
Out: 2000 g
